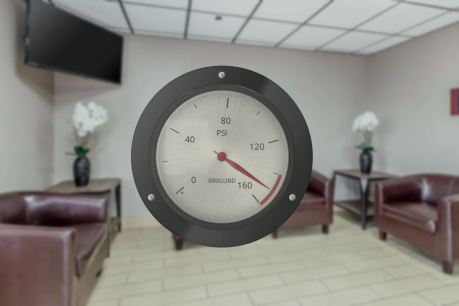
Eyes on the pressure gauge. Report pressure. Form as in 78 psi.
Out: 150 psi
